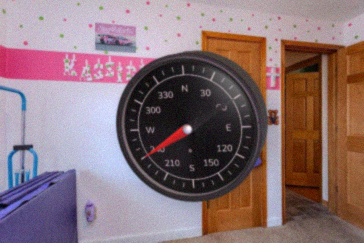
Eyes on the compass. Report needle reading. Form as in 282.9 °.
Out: 240 °
